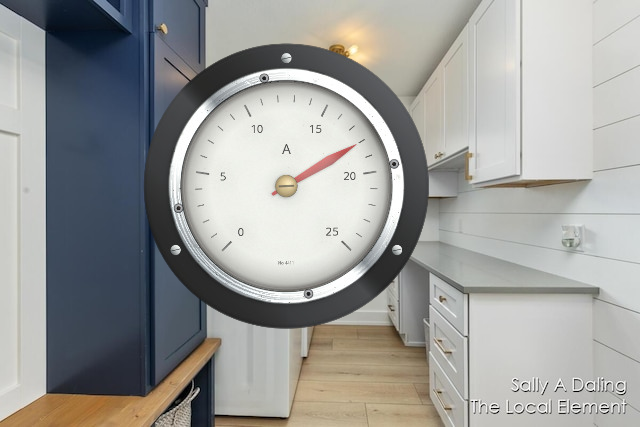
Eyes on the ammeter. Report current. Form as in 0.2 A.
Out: 18 A
